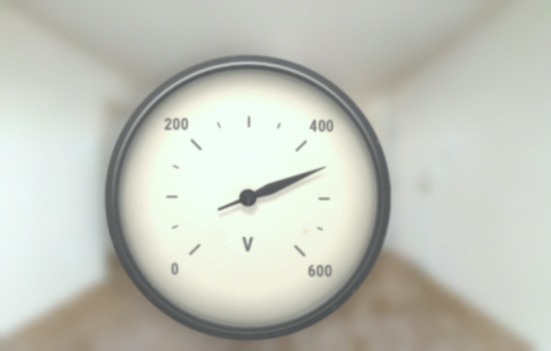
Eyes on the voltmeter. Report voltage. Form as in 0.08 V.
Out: 450 V
